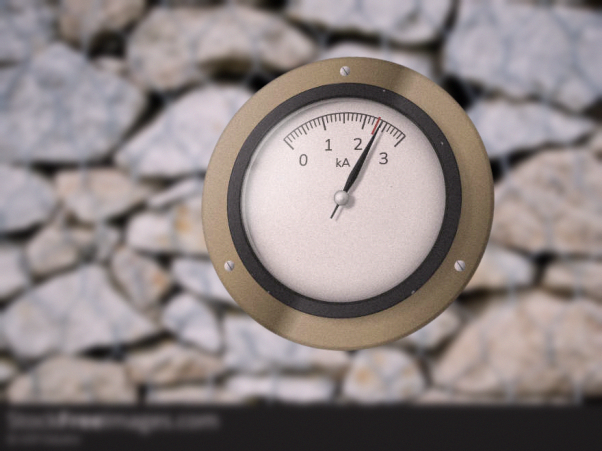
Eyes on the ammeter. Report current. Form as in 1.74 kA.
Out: 2.4 kA
